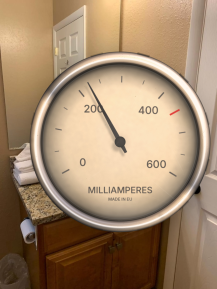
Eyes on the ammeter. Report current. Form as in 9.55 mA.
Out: 225 mA
